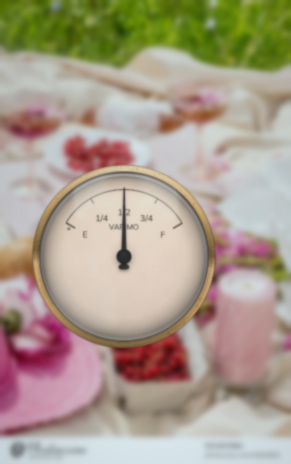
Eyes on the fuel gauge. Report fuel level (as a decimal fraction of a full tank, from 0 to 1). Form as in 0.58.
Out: 0.5
